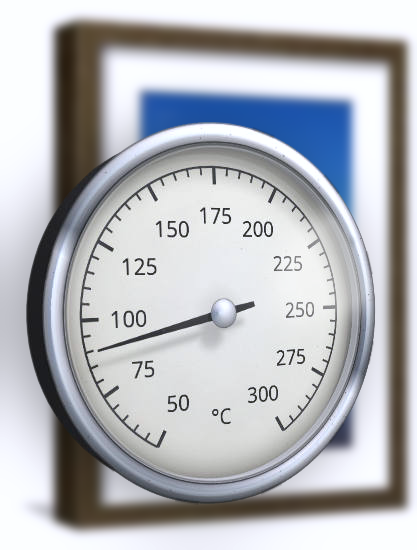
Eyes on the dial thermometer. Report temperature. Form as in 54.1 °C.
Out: 90 °C
